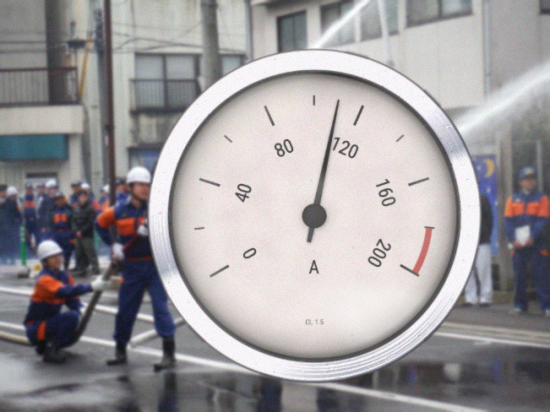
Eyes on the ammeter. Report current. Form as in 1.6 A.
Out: 110 A
